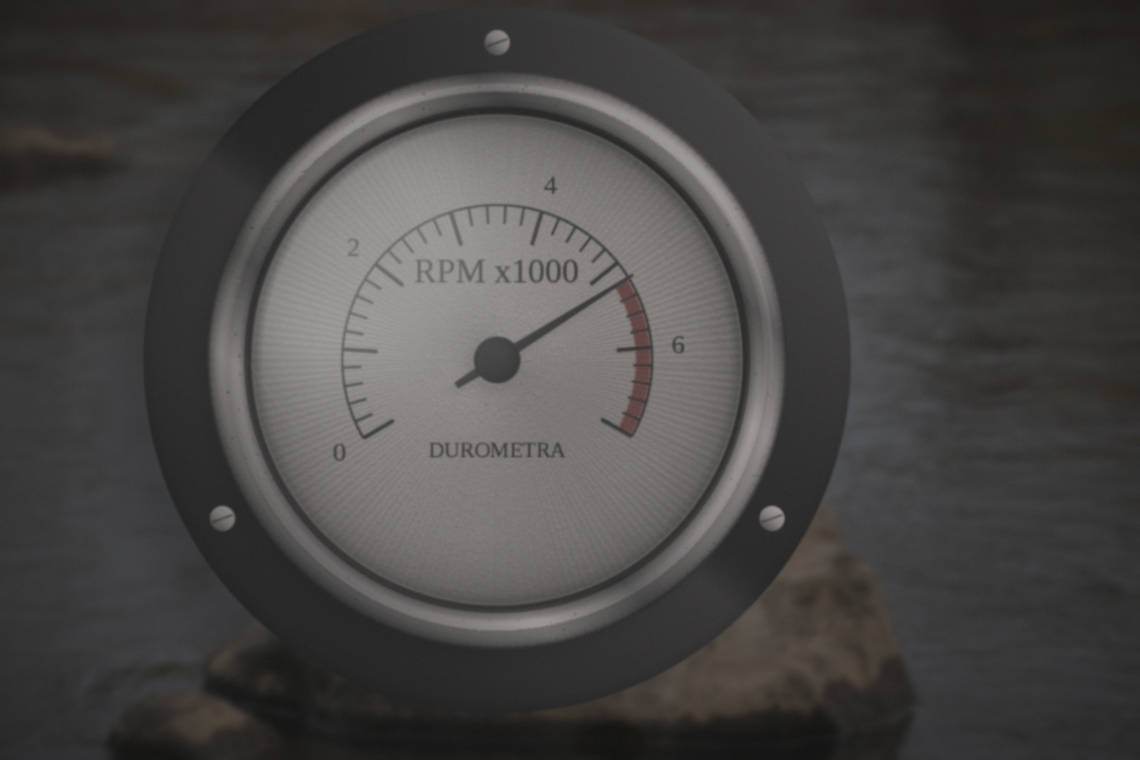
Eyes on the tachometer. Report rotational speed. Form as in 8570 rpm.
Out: 5200 rpm
